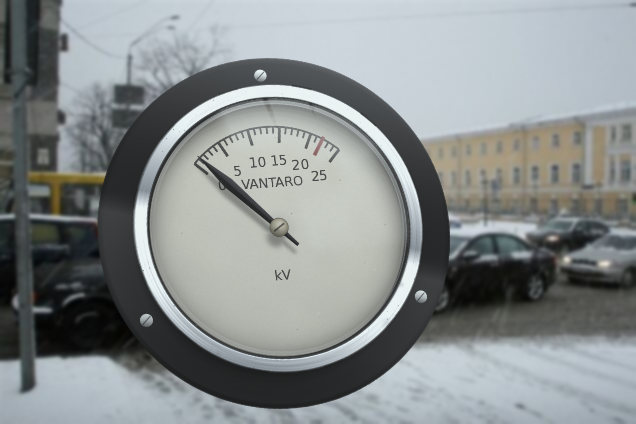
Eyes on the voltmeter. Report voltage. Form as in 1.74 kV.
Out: 1 kV
